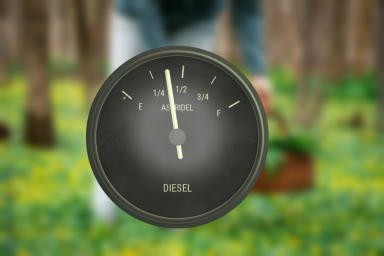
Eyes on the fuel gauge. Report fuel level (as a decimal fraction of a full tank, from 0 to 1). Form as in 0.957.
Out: 0.375
